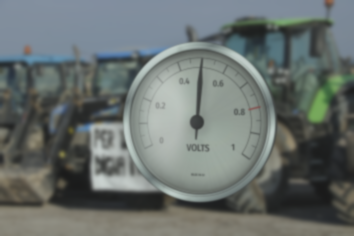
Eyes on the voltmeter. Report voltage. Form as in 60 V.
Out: 0.5 V
